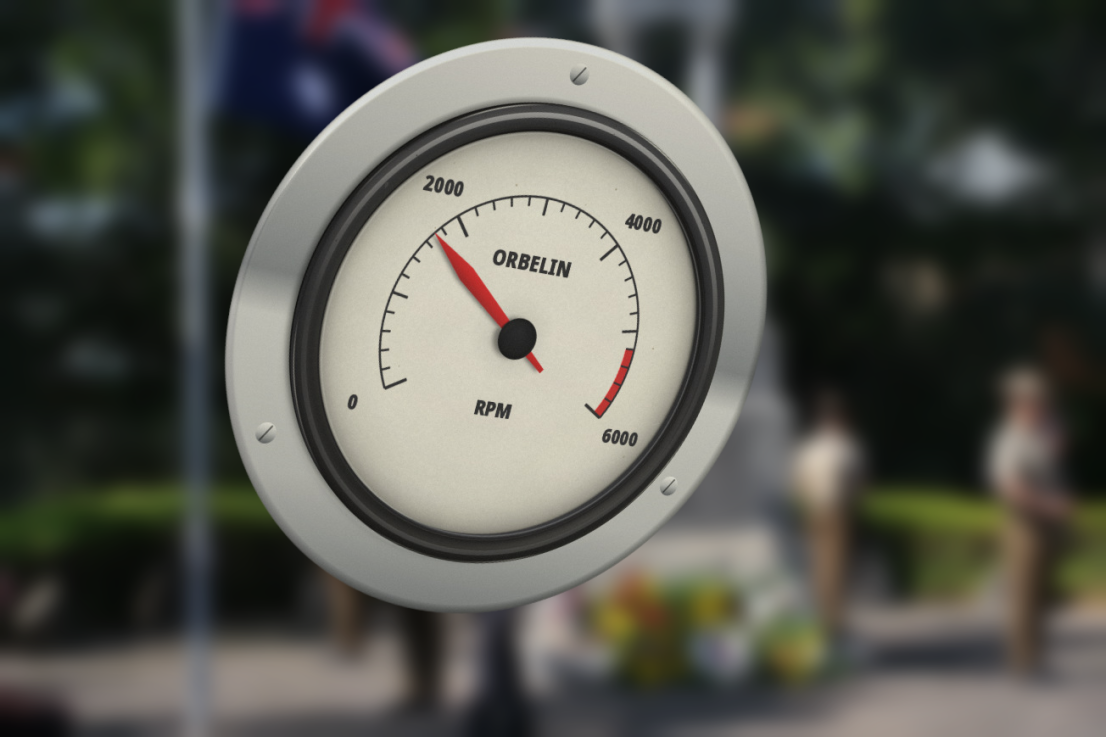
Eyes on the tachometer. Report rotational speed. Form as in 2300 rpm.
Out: 1700 rpm
